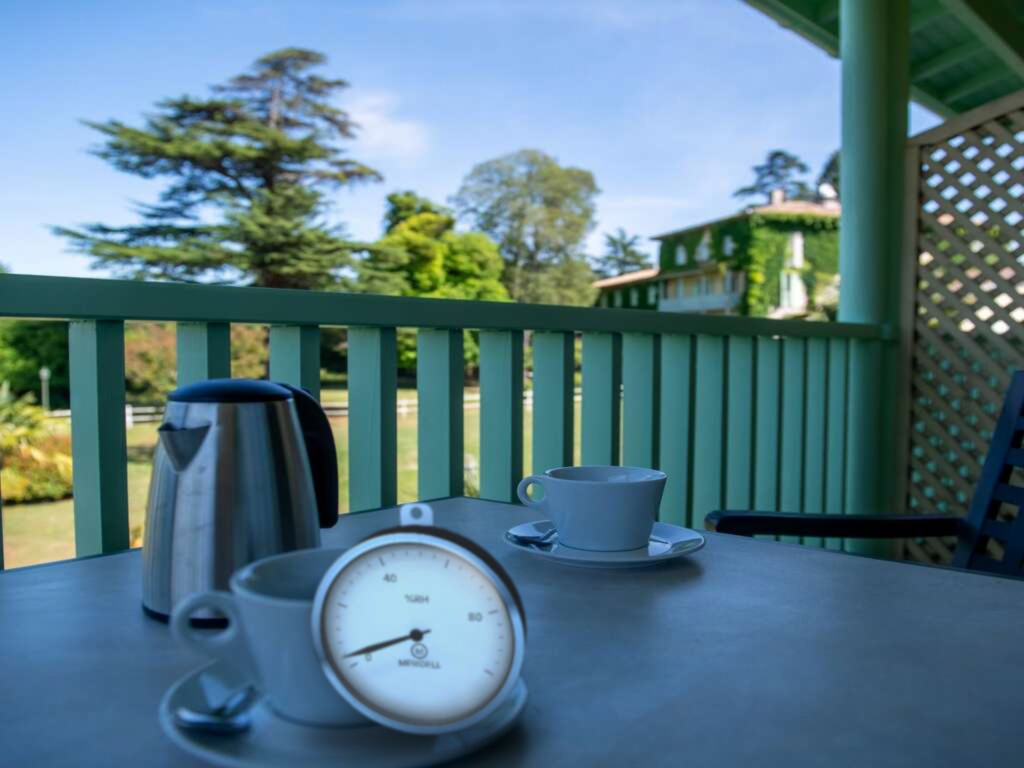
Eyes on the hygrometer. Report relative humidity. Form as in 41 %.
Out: 4 %
